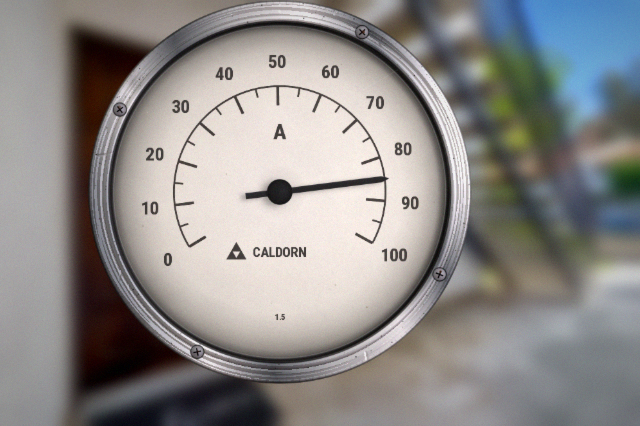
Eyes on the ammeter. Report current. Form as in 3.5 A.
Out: 85 A
